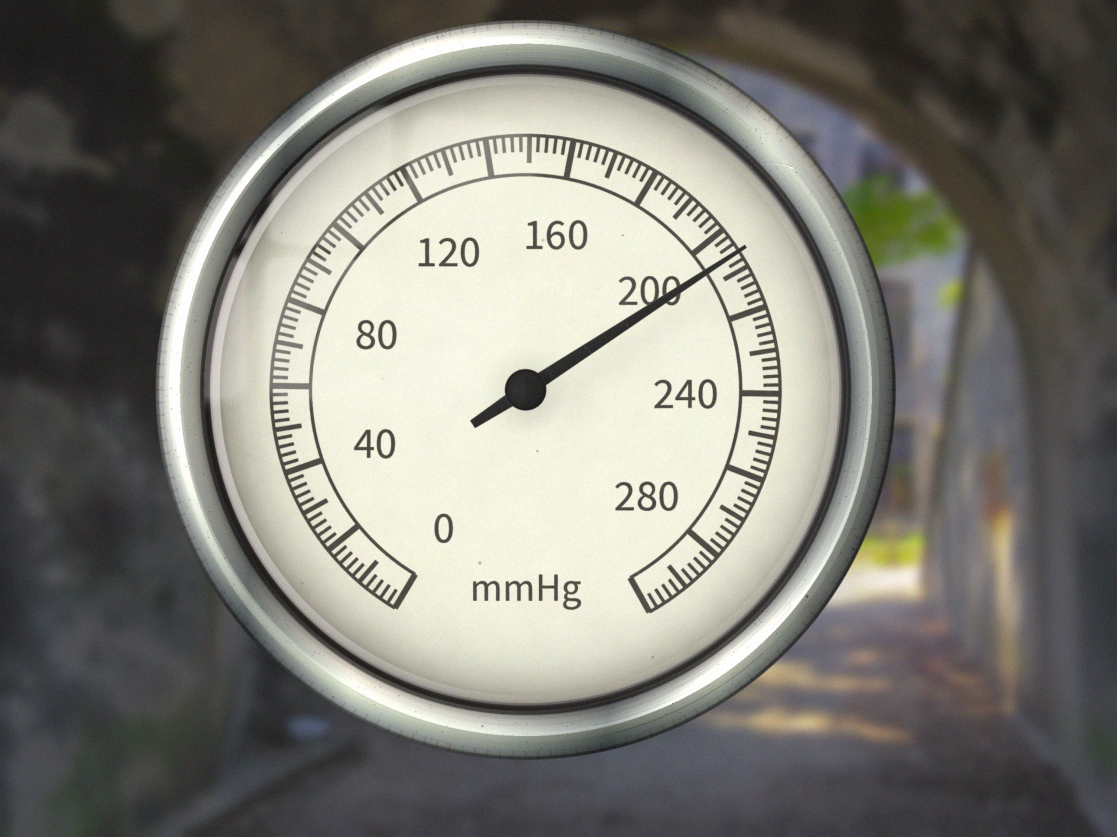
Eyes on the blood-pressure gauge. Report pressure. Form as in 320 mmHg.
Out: 206 mmHg
